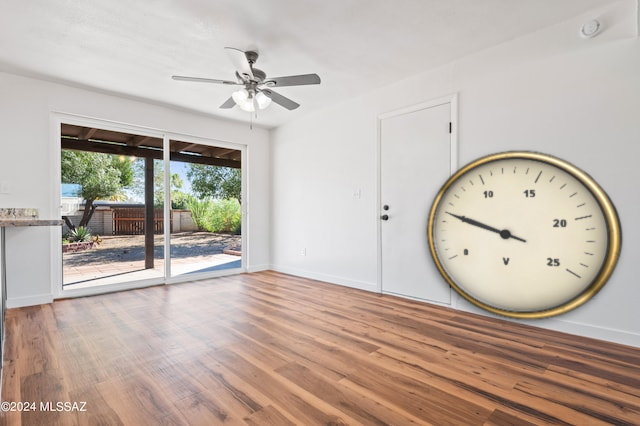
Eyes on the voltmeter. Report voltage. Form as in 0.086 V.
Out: 5 V
